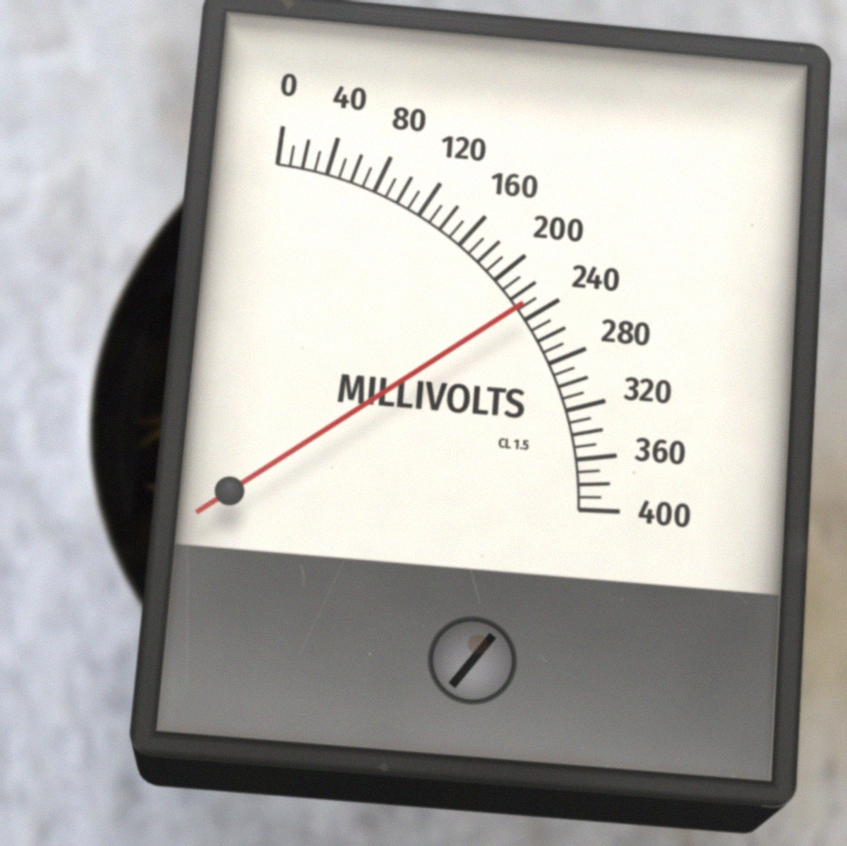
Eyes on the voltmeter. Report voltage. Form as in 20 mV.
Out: 230 mV
